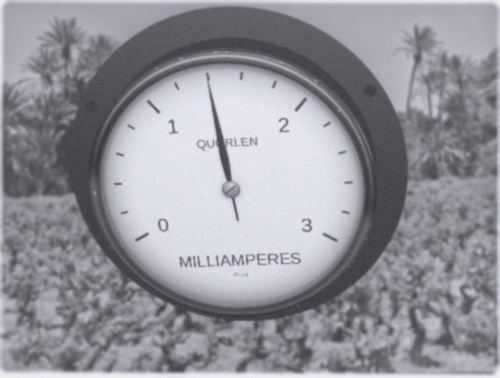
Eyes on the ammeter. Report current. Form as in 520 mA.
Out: 1.4 mA
